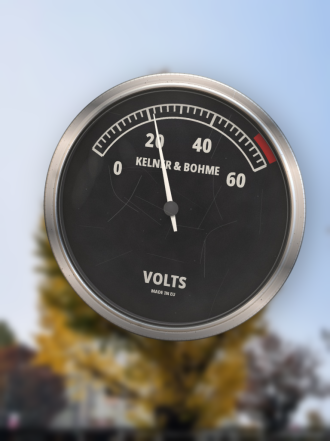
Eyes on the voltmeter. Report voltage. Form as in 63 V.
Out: 22 V
